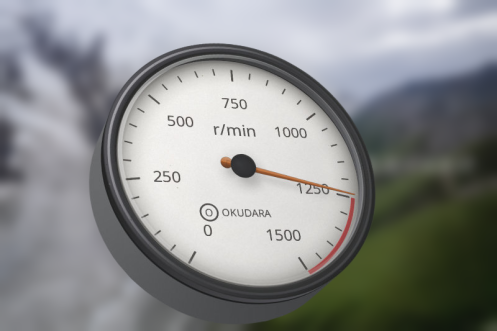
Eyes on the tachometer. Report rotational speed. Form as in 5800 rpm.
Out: 1250 rpm
